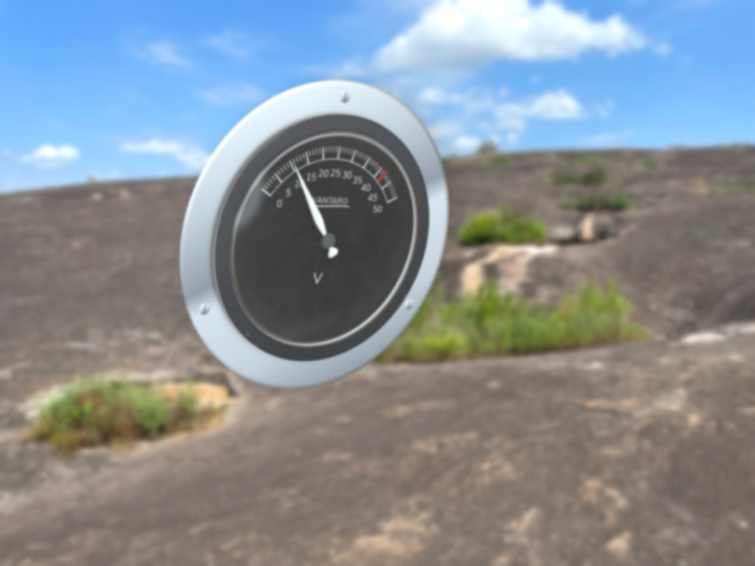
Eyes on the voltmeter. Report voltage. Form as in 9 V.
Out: 10 V
